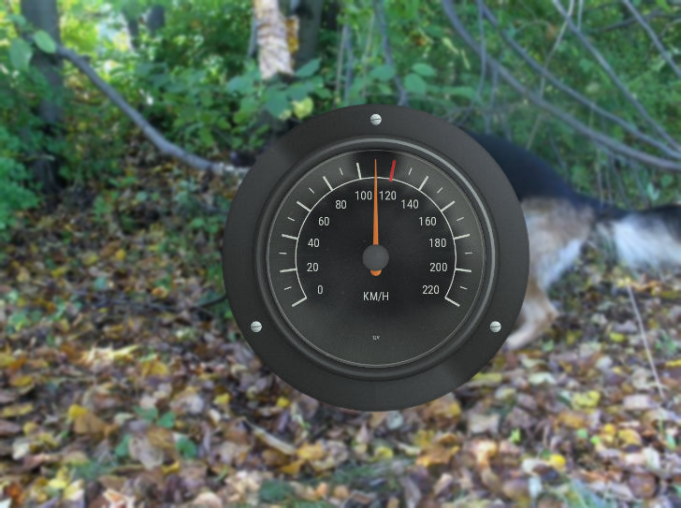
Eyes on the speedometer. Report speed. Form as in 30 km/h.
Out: 110 km/h
